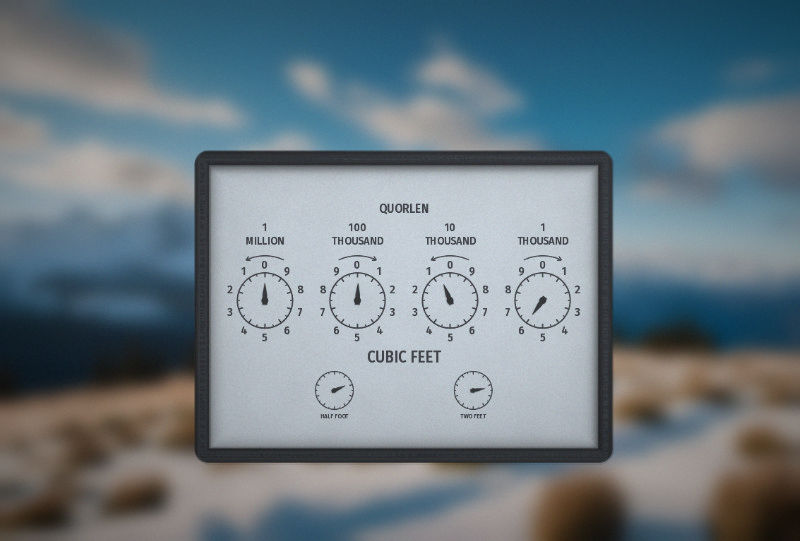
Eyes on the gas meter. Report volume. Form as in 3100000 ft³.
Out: 600 ft³
